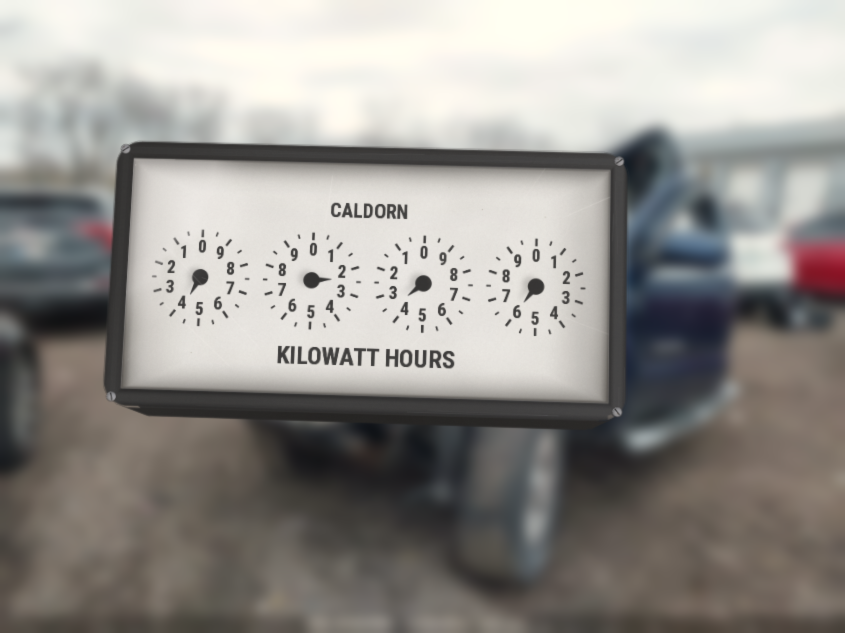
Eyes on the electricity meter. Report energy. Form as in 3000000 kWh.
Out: 4236 kWh
